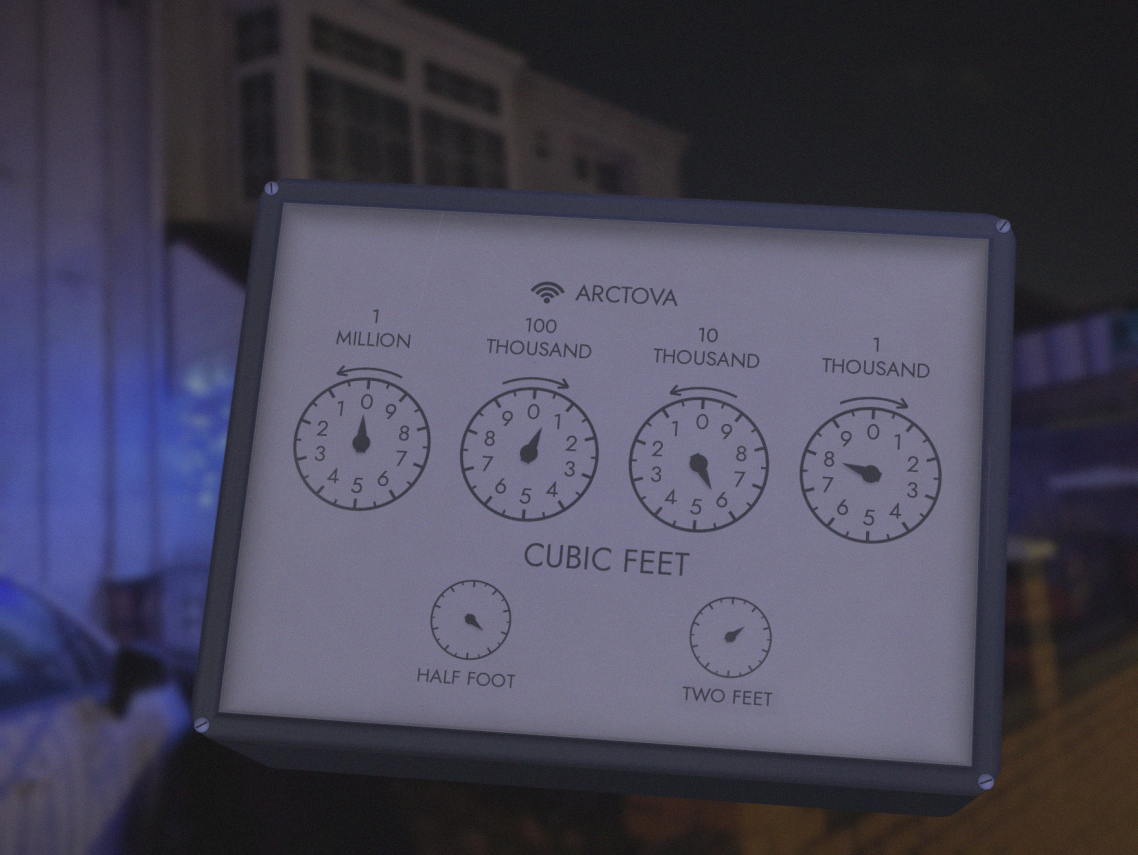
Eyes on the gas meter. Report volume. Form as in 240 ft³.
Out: 5800 ft³
